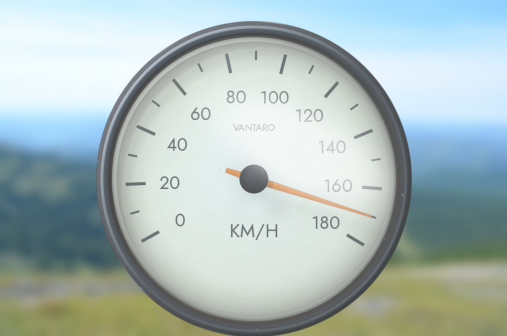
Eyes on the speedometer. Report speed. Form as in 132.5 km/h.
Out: 170 km/h
